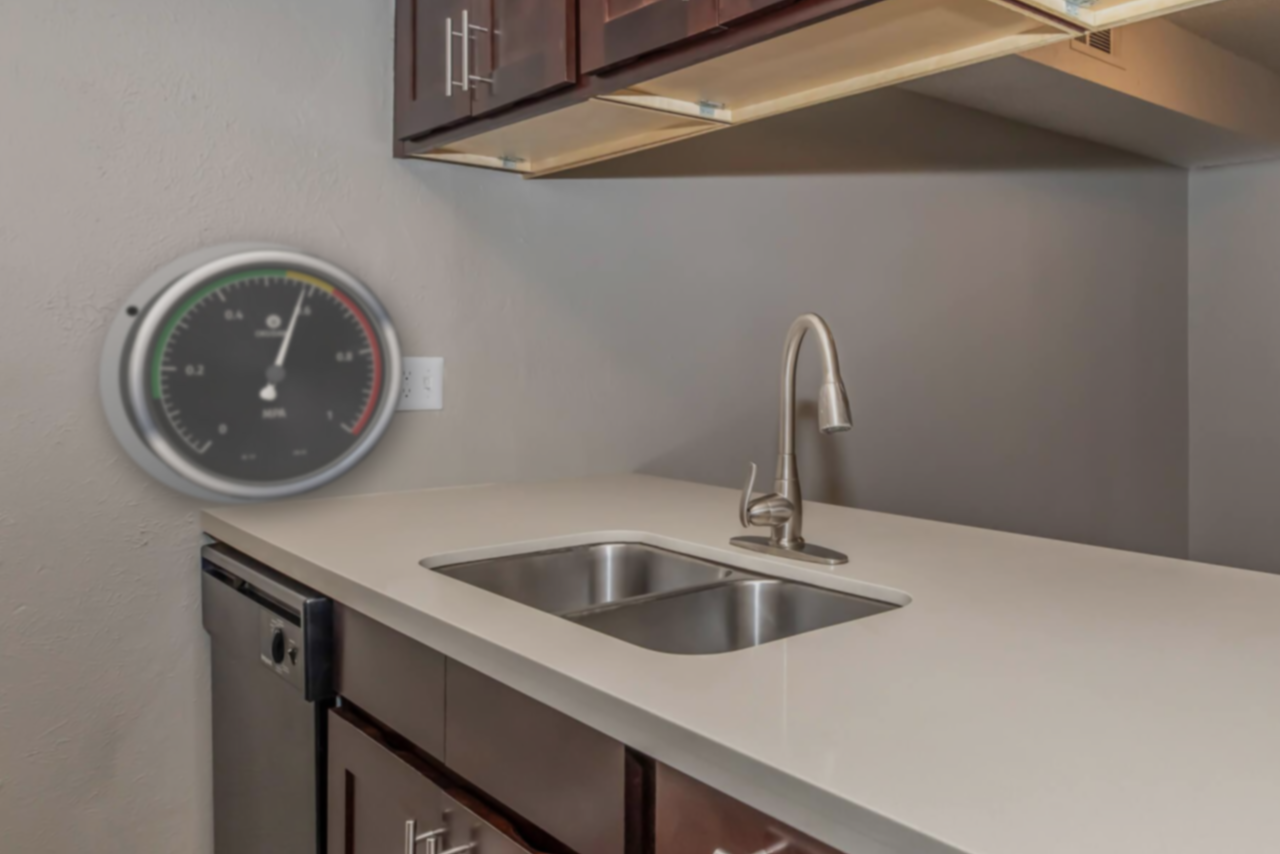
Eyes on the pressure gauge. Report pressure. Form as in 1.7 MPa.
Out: 0.58 MPa
